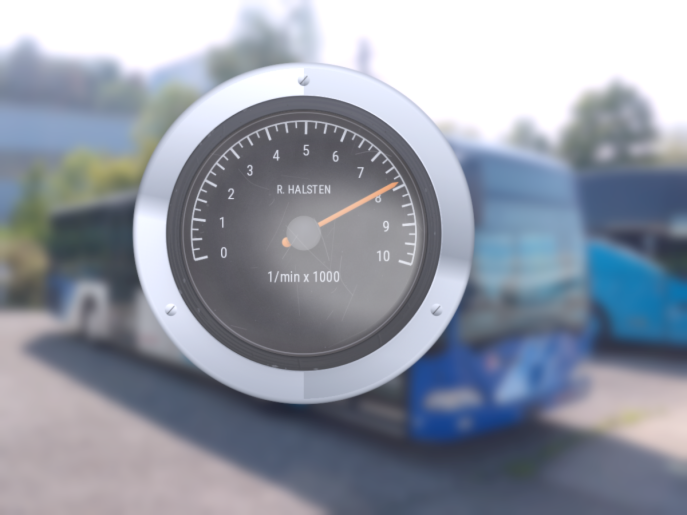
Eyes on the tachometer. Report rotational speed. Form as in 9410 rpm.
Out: 7875 rpm
